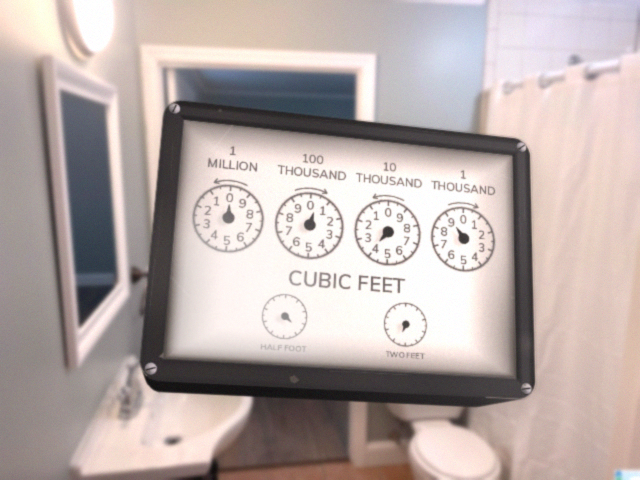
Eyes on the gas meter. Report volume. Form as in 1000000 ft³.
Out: 3900 ft³
